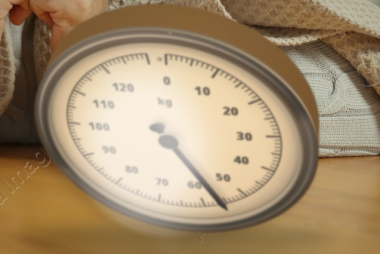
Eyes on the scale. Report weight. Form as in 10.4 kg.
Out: 55 kg
